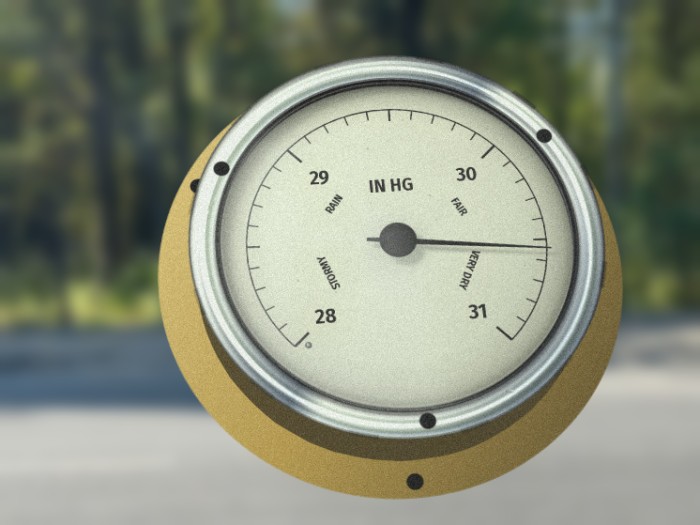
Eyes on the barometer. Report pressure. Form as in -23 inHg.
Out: 30.55 inHg
